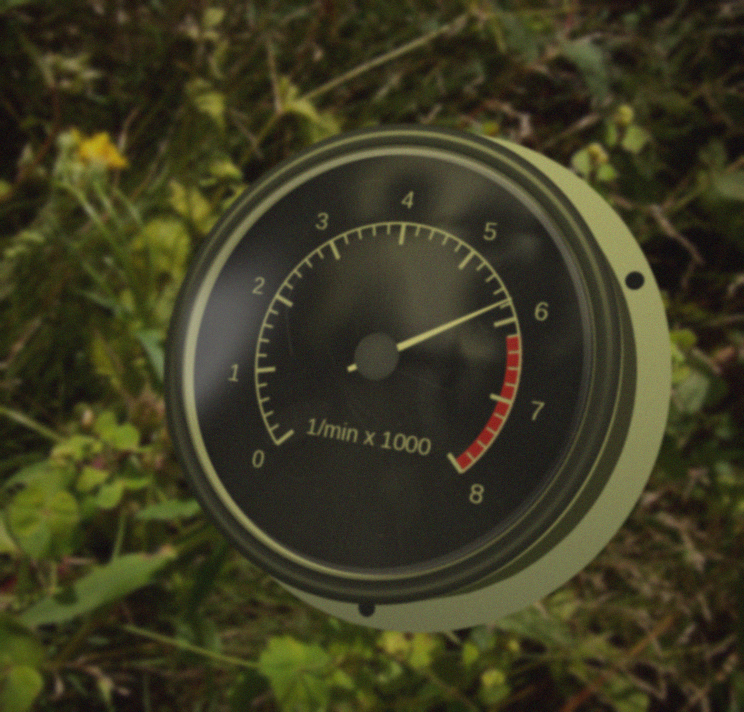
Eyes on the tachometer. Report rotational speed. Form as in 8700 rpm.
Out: 5800 rpm
